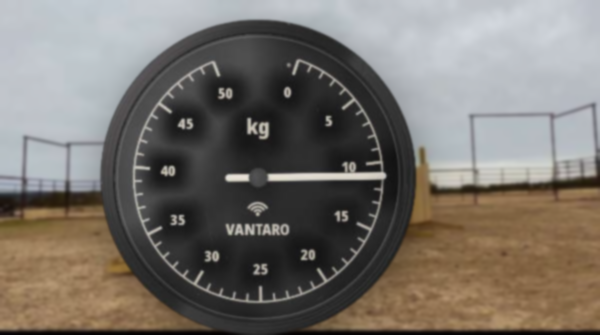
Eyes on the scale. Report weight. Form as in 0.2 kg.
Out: 11 kg
